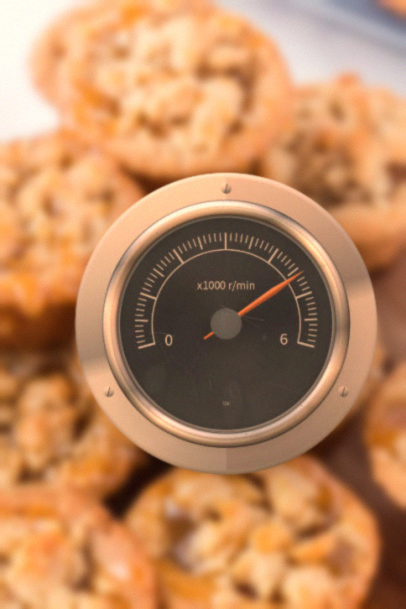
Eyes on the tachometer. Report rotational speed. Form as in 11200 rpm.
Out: 4600 rpm
